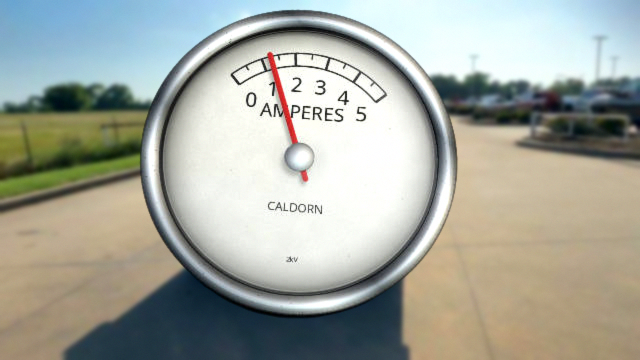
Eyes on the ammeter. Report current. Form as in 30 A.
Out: 1.25 A
